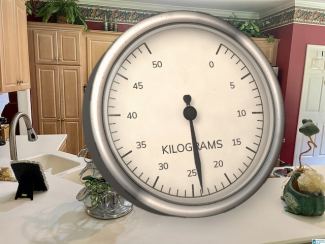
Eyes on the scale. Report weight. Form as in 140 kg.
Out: 24 kg
